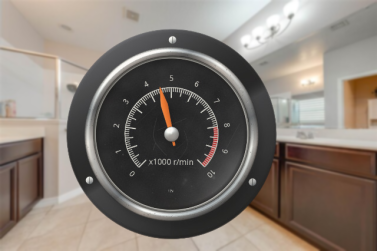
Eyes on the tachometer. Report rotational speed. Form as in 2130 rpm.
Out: 4500 rpm
